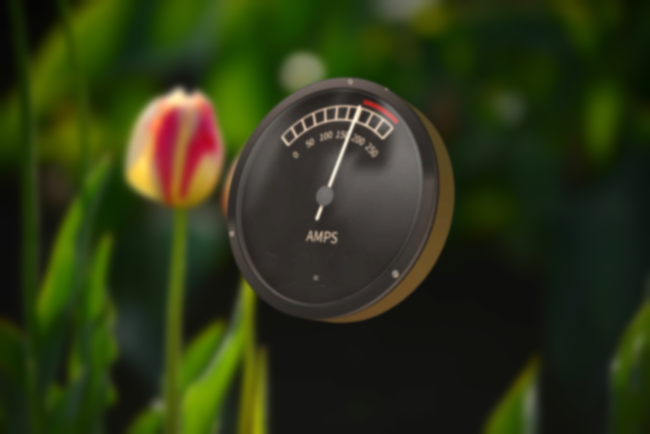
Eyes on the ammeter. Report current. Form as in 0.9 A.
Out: 175 A
